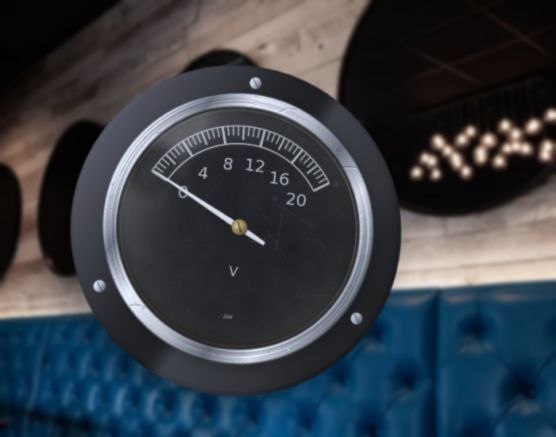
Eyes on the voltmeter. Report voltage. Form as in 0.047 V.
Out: 0 V
